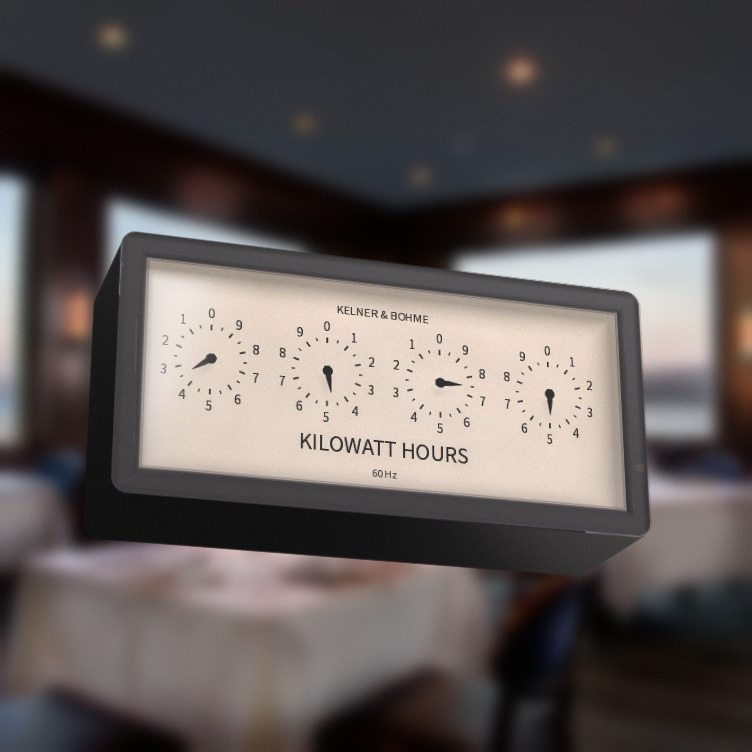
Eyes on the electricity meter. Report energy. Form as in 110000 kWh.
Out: 3475 kWh
